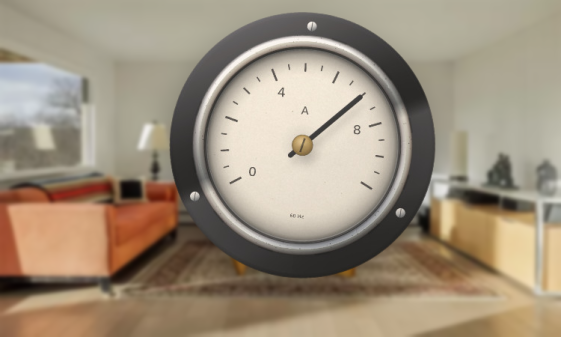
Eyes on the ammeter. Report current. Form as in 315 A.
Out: 7 A
